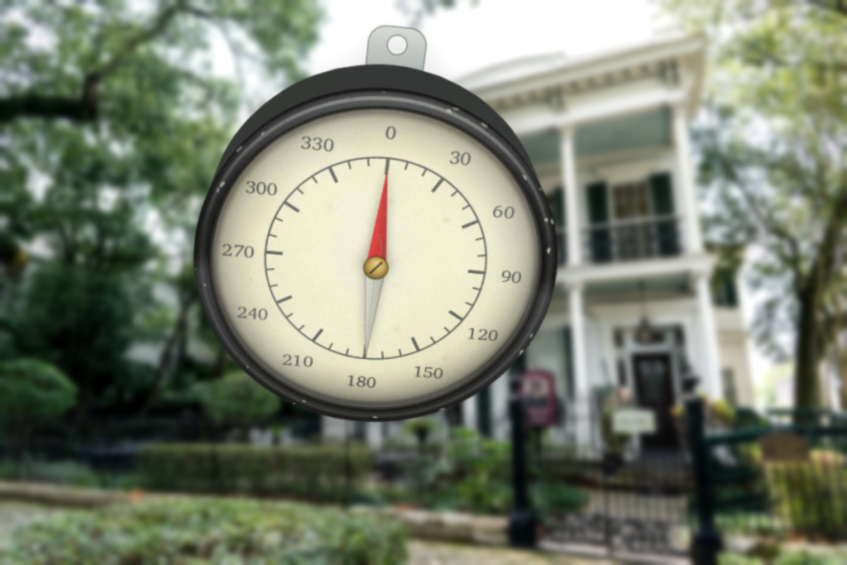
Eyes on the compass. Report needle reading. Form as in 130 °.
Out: 0 °
